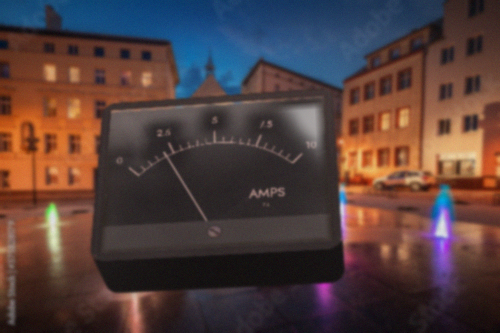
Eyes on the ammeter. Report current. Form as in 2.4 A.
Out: 2 A
